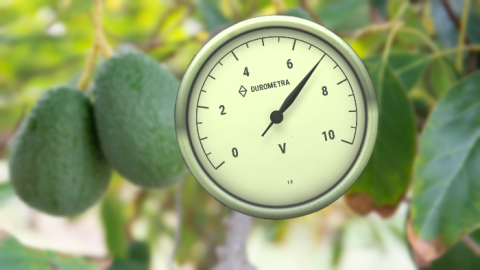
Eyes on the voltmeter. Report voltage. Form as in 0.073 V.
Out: 7 V
